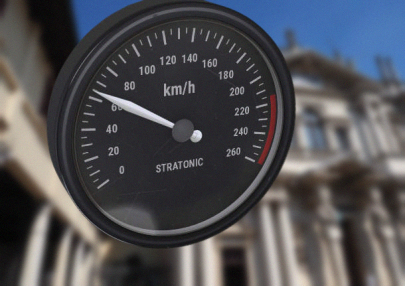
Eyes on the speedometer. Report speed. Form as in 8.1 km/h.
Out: 65 km/h
